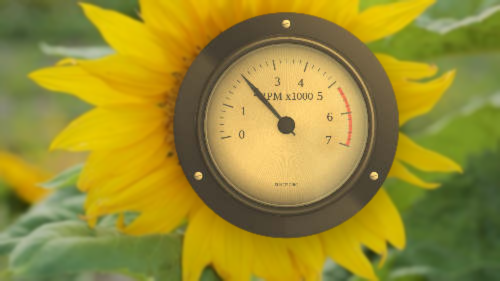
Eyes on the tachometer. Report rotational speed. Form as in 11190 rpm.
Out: 2000 rpm
